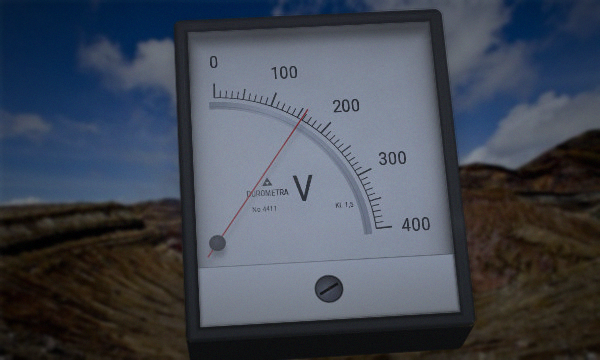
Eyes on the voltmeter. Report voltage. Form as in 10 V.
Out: 160 V
